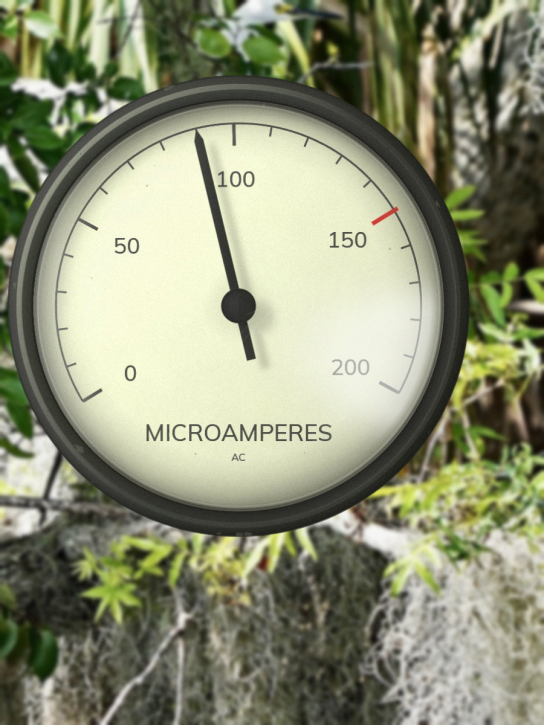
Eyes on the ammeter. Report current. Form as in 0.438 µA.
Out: 90 µA
